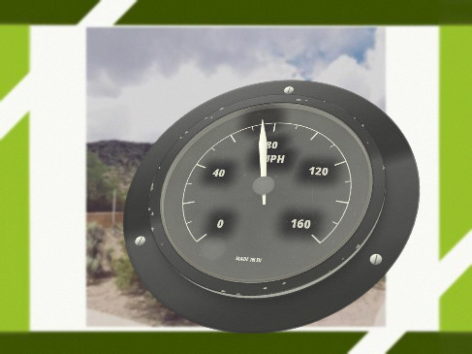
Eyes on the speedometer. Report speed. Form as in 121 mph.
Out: 75 mph
